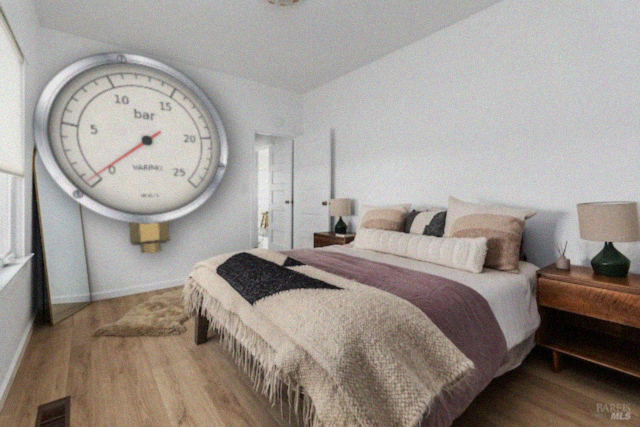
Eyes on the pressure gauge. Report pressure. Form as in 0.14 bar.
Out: 0.5 bar
